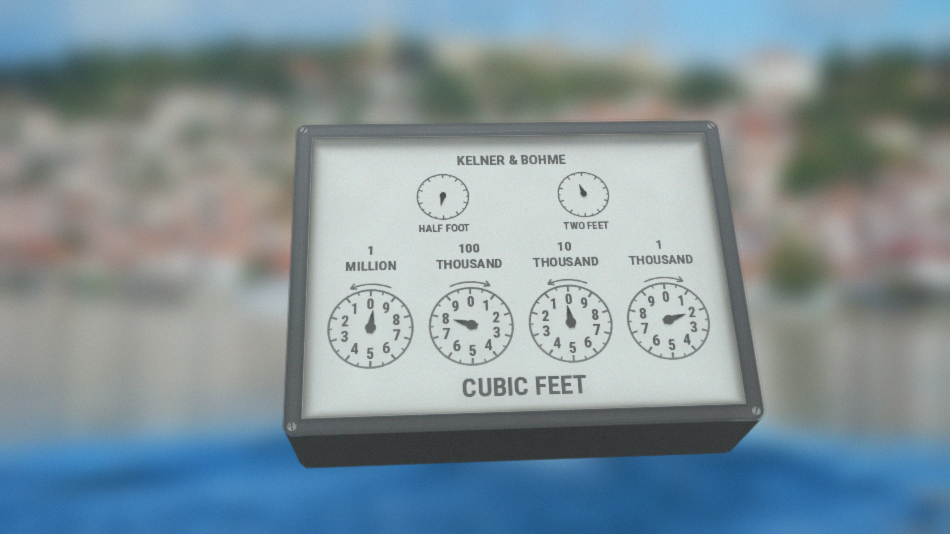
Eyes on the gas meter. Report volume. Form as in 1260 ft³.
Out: 980200 ft³
